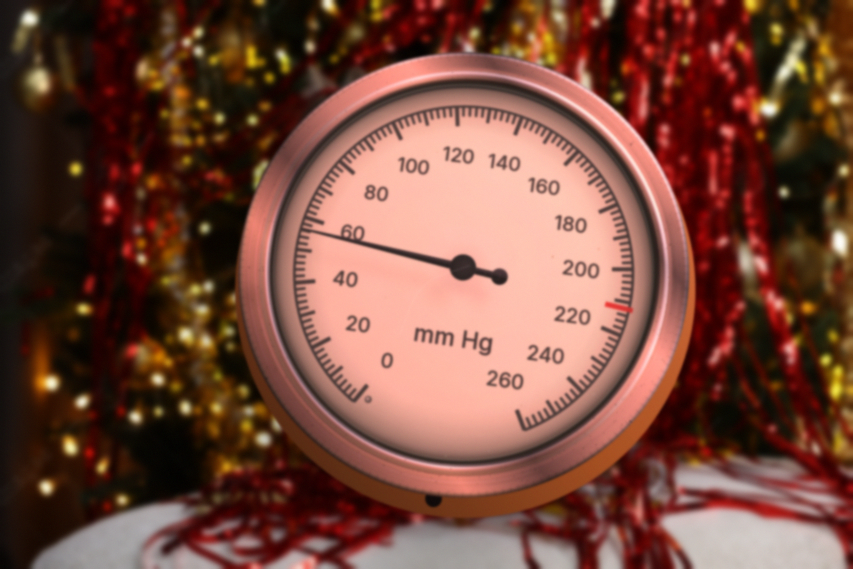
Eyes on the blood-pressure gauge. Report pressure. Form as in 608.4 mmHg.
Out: 56 mmHg
